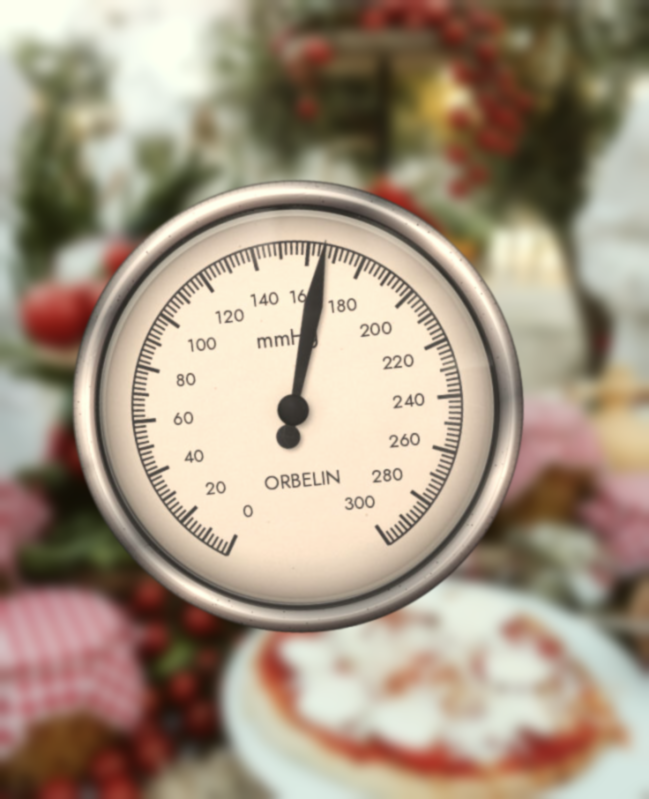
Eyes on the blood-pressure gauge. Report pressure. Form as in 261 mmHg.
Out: 166 mmHg
